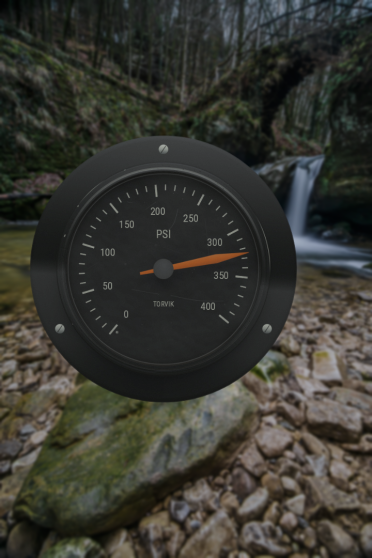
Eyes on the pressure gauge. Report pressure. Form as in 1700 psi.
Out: 325 psi
